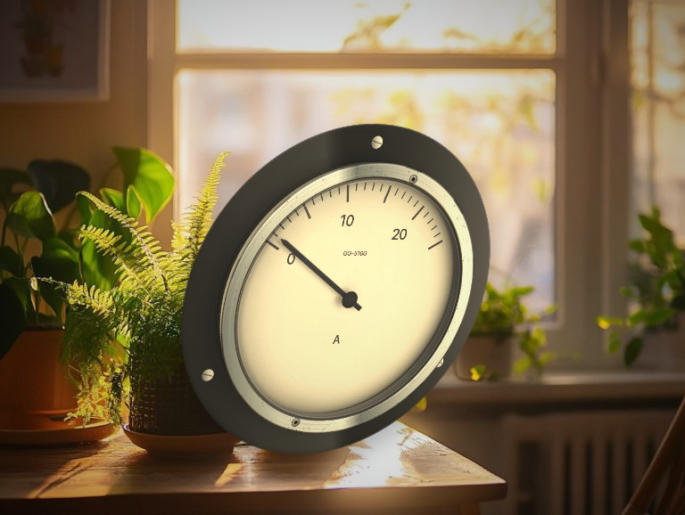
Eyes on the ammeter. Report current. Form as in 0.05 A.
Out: 1 A
